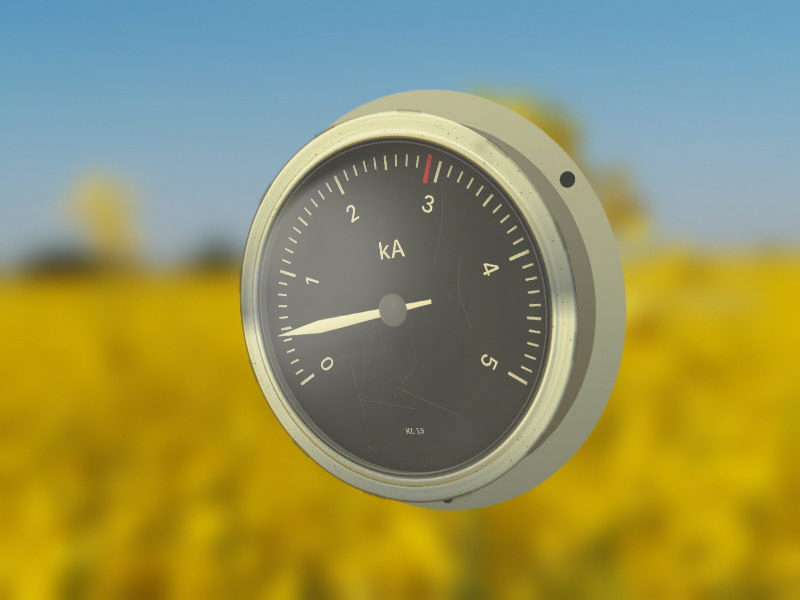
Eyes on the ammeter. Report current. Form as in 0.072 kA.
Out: 0.45 kA
